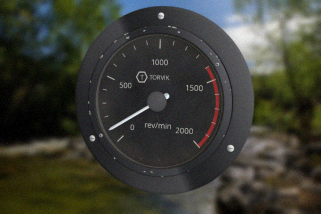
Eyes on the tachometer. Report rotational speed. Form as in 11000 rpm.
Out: 100 rpm
